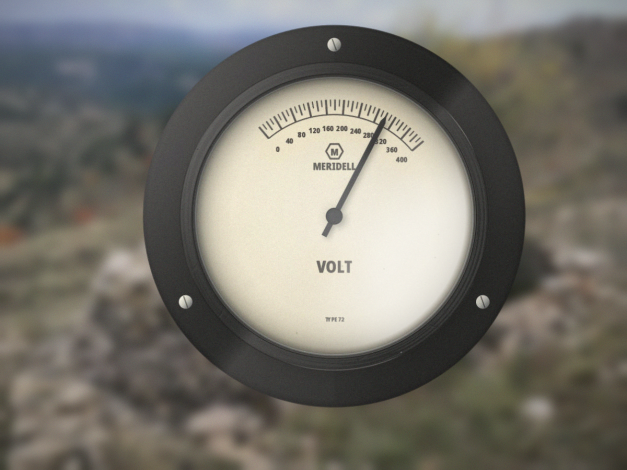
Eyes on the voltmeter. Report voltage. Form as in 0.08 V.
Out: 300 V
